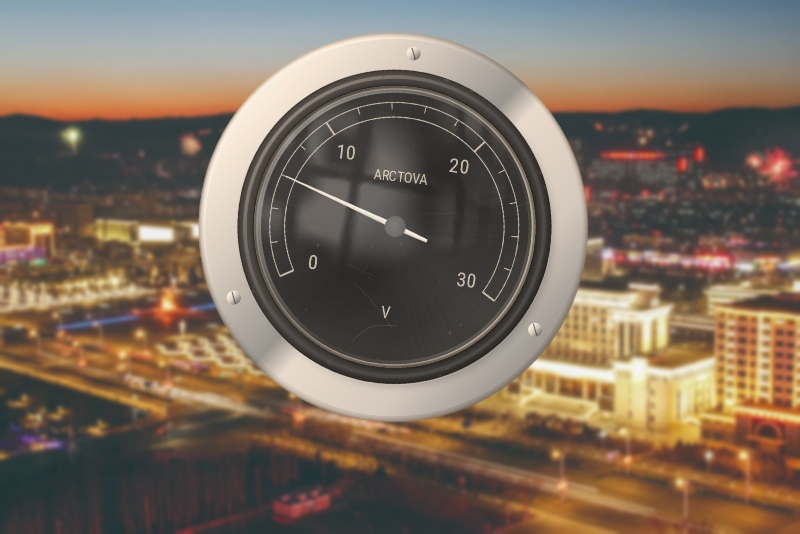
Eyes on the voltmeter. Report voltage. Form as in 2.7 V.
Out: 6 V
